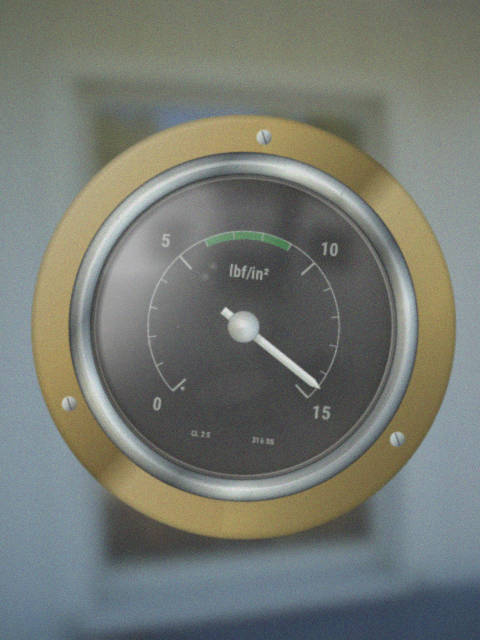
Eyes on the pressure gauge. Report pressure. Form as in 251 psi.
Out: 14.5 psi
